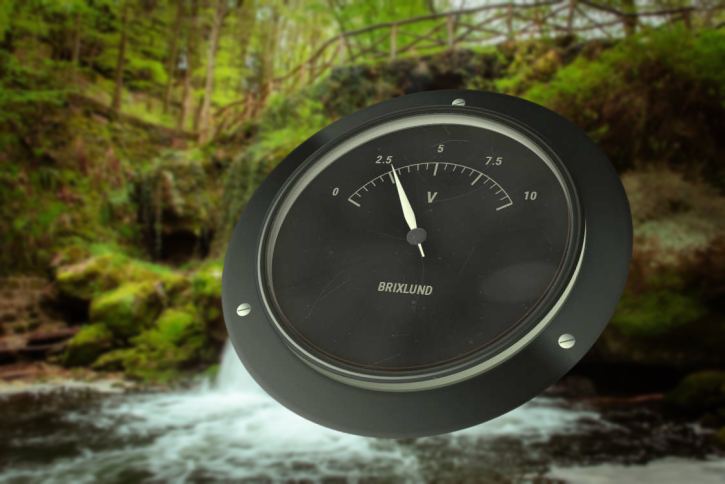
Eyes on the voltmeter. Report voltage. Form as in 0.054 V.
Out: 2.75 V
